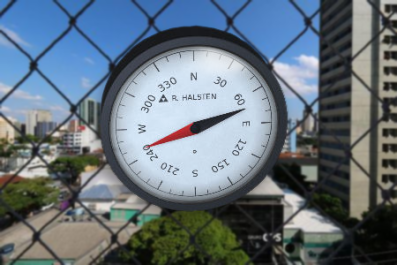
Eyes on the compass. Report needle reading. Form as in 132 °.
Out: 250 °
